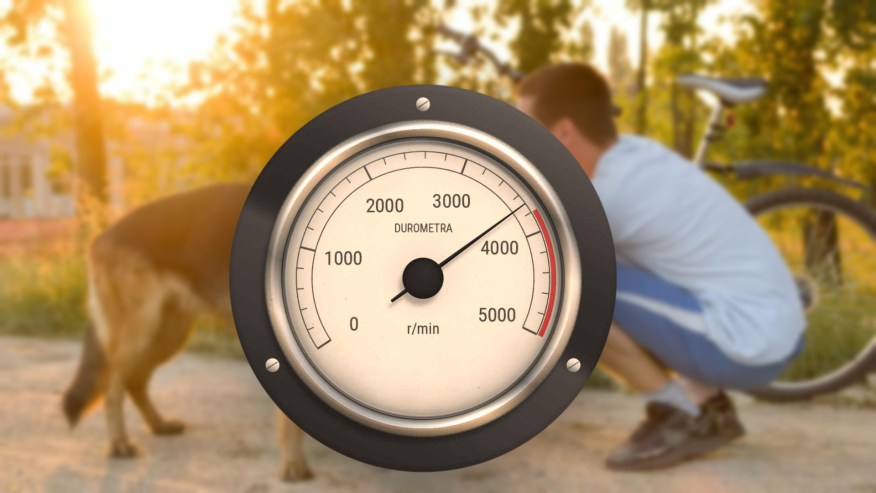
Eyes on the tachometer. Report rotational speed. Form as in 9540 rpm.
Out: 3700 rpm
